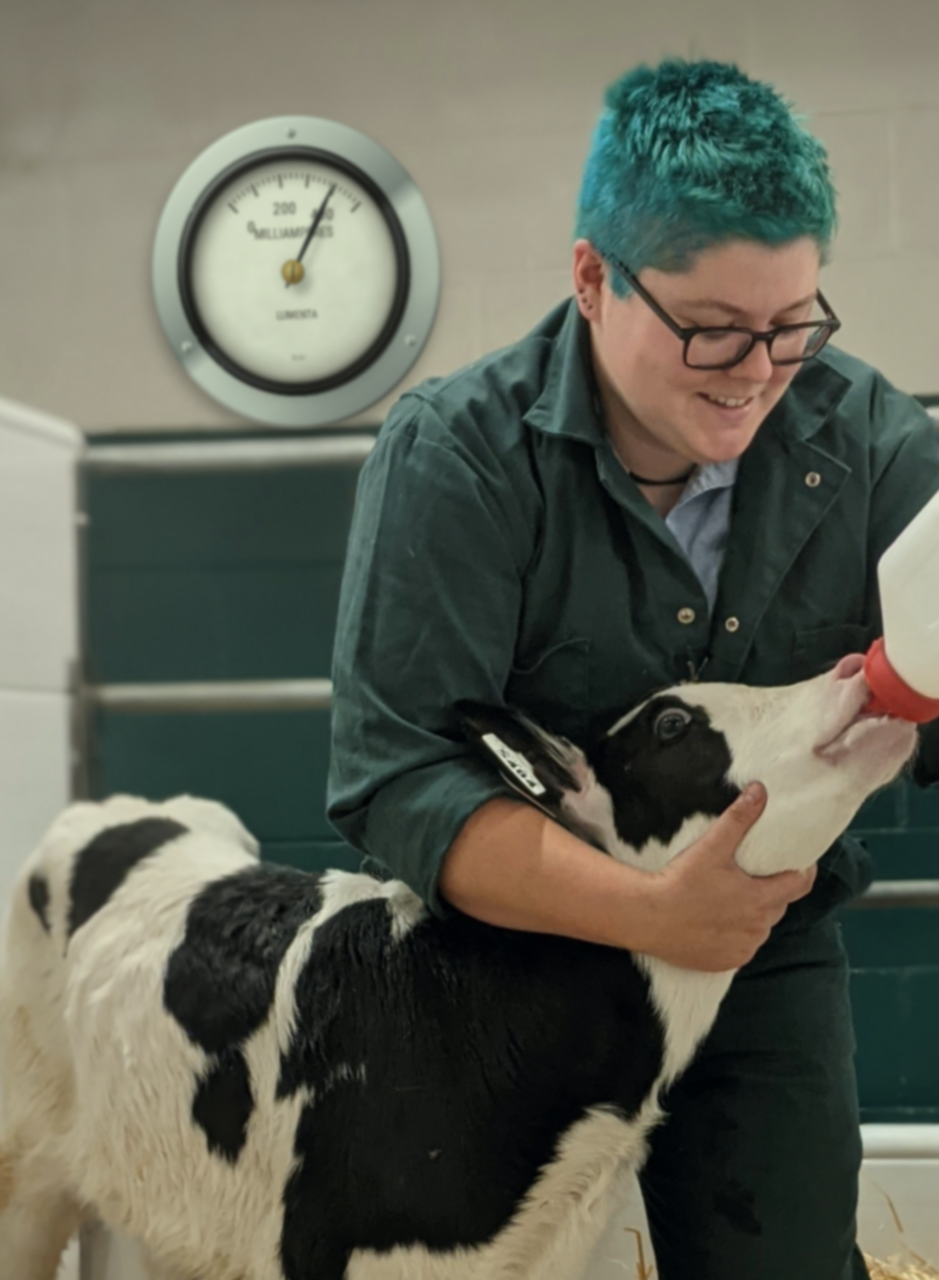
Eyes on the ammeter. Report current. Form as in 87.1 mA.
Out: 400 mA
